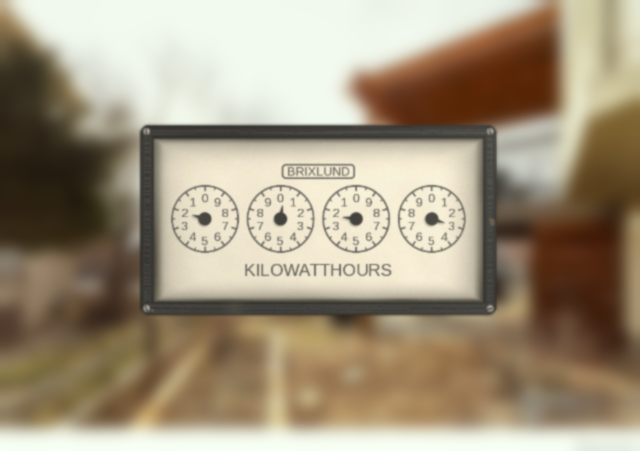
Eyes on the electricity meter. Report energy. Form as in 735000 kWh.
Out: 2023 kWh
